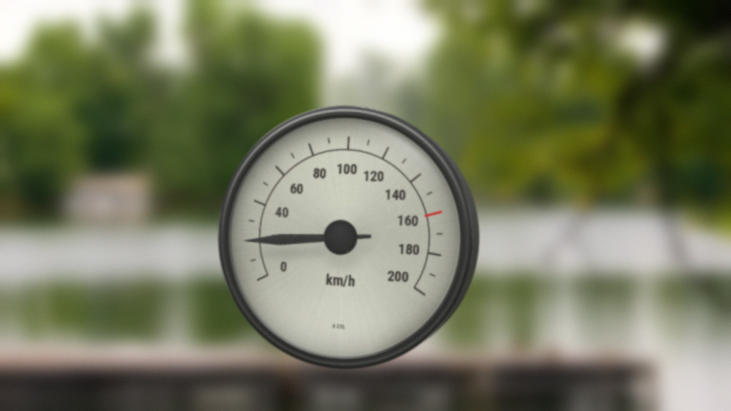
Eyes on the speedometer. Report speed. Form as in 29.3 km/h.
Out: 20 km/h
